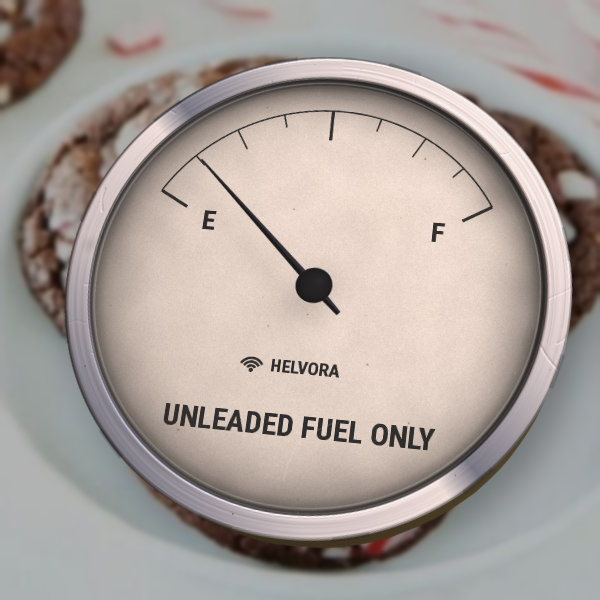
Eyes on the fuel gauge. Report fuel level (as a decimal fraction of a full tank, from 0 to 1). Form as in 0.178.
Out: 0.125
